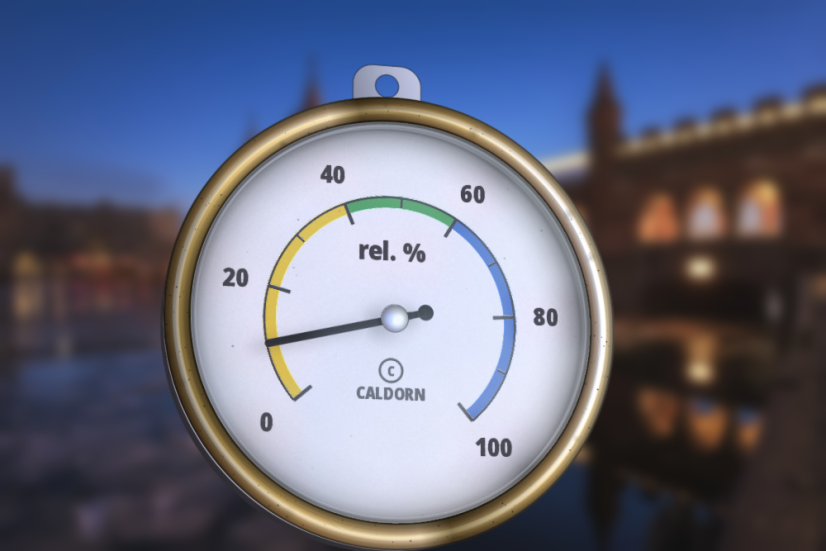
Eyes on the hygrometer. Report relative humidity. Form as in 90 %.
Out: 10 %
